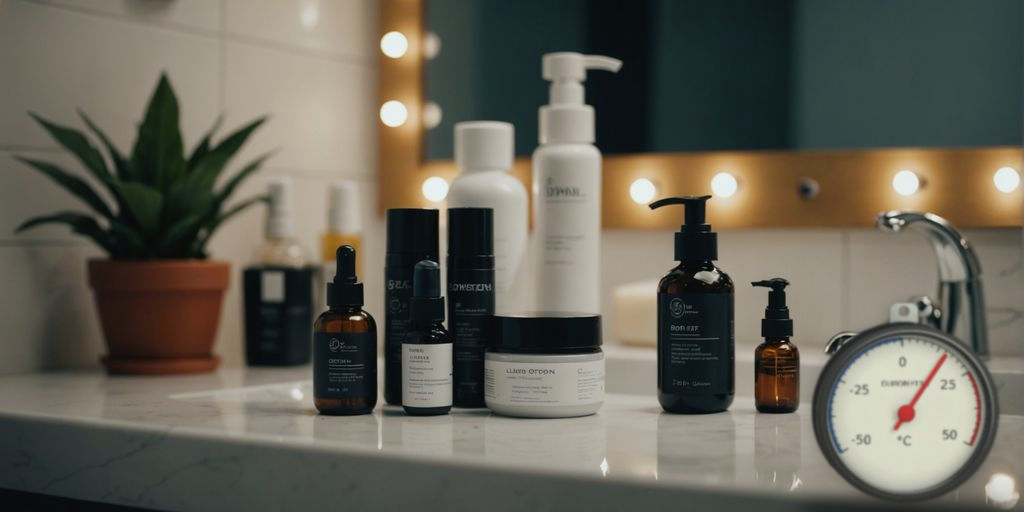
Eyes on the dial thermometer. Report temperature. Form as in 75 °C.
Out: 15 °C
